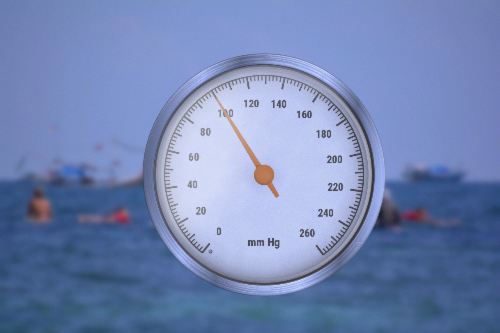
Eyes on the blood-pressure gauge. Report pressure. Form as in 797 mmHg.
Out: 100 mmHg
